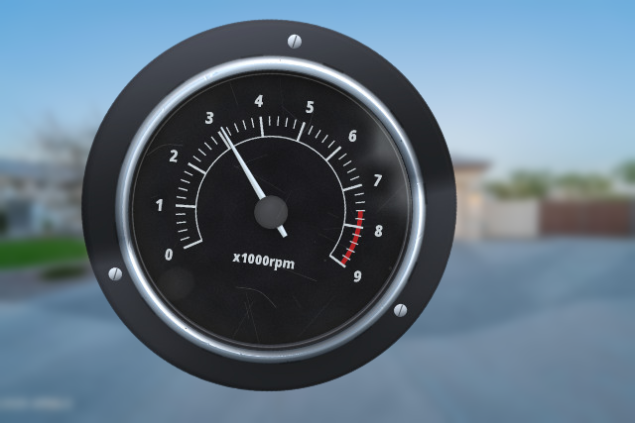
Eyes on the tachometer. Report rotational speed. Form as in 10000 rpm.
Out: 3100 rpm
